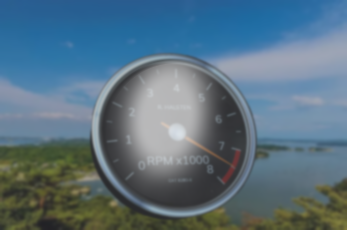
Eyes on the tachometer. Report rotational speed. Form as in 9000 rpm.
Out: 7500 rpm
